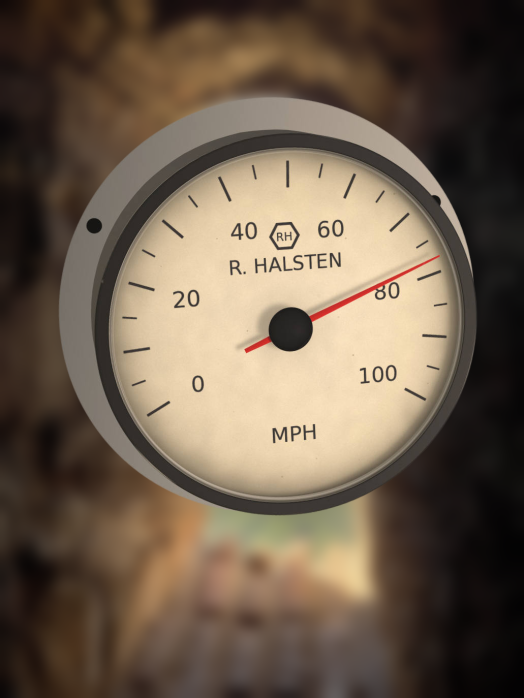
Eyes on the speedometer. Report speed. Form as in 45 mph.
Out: 77.5 mph
